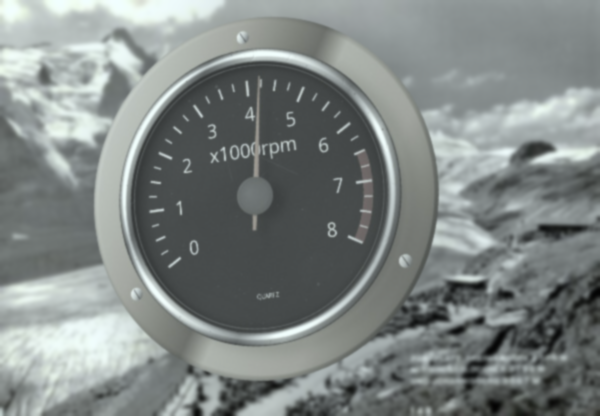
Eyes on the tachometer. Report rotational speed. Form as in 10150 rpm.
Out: 4250 rpm
